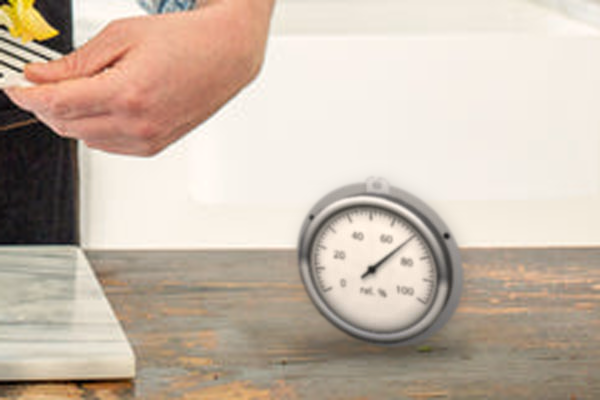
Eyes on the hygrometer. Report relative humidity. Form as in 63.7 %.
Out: 70 %
